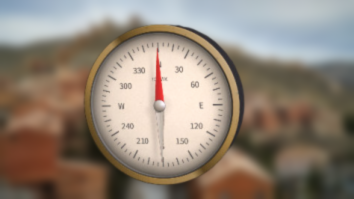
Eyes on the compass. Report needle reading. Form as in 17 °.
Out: 0 °
